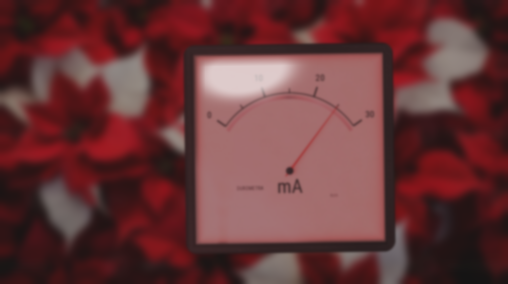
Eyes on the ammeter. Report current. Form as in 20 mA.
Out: 25 mA
